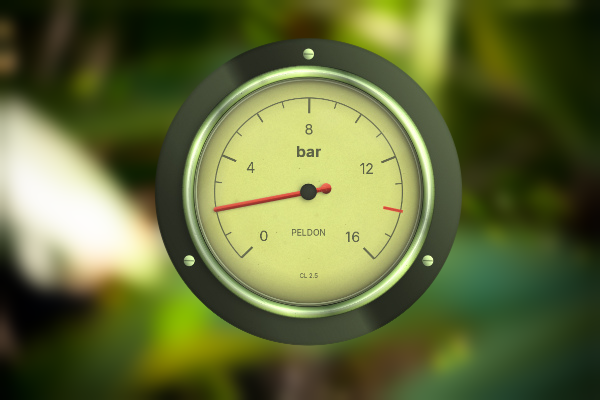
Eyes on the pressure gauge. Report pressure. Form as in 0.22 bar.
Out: 2 bar
